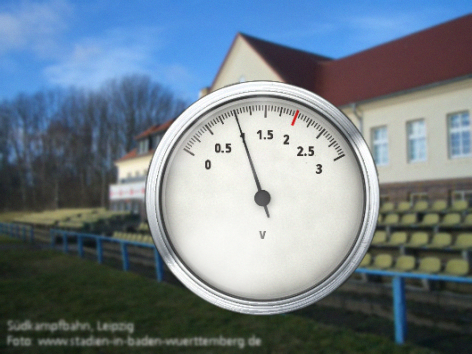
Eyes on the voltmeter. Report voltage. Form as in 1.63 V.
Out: 1 V
